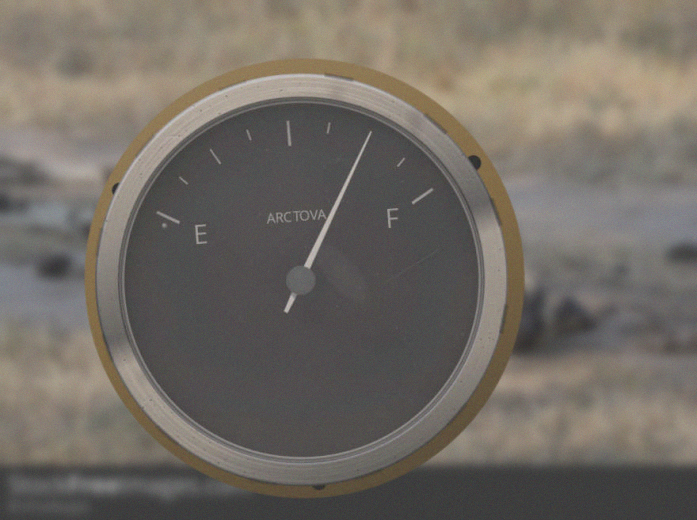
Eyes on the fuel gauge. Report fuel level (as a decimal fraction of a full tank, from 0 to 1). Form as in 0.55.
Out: 0.75
